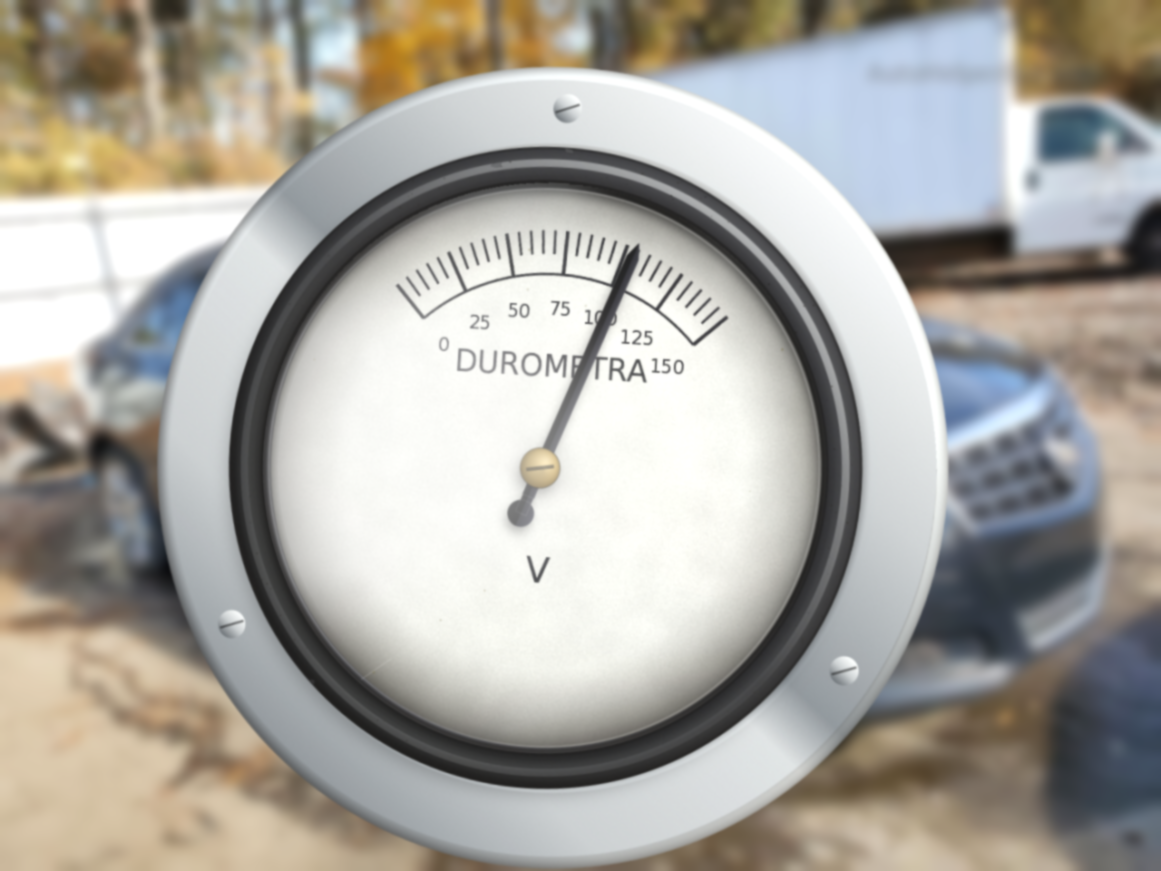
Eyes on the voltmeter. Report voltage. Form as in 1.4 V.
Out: 105 V
